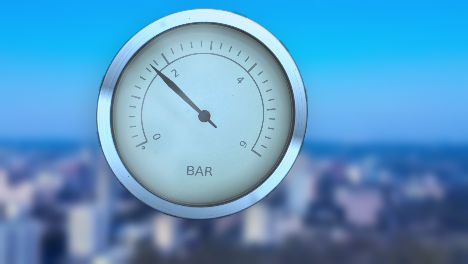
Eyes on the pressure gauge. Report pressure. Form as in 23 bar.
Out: 1.7 bar
